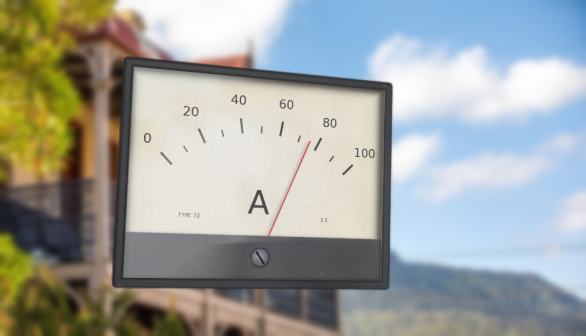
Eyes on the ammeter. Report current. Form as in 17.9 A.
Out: 75 A
